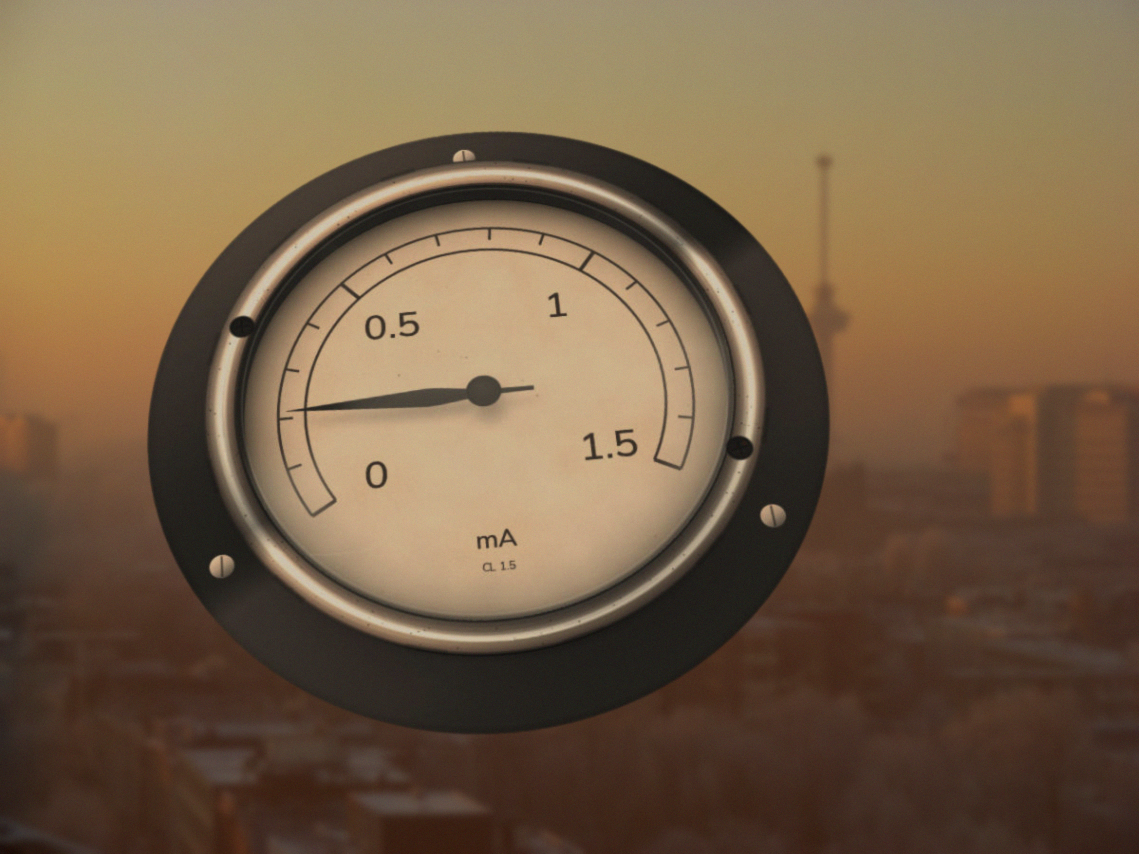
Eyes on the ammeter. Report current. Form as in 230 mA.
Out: 0.2 mA
